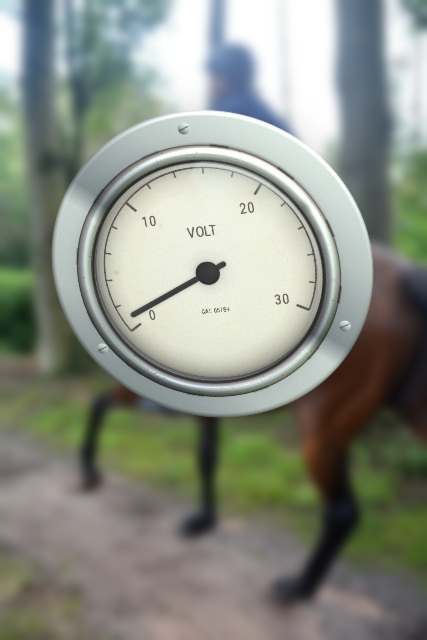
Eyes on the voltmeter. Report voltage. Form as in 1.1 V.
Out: 1 V
